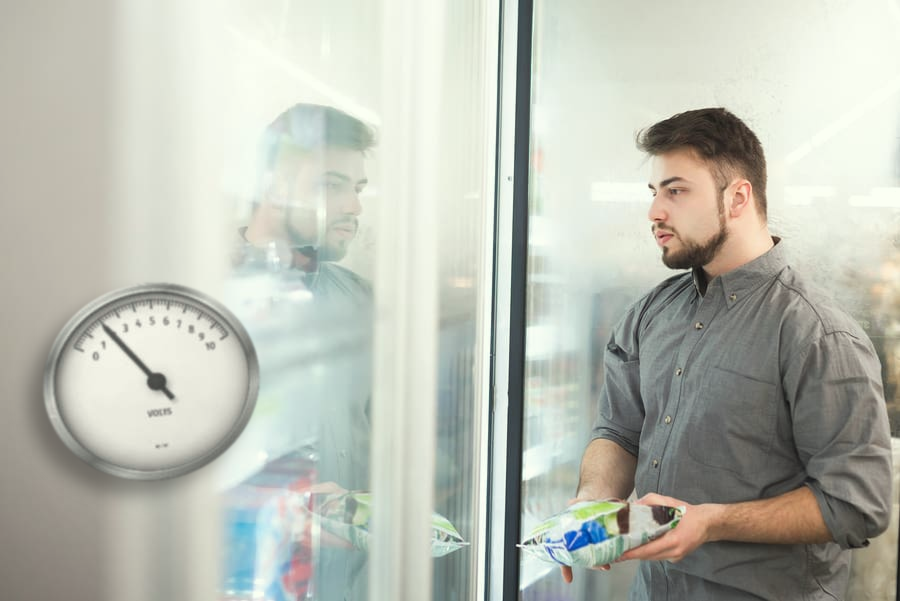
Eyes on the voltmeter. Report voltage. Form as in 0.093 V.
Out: 2 V
